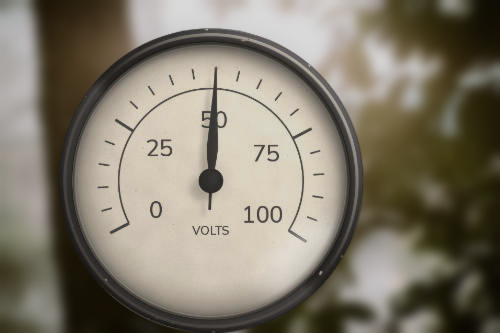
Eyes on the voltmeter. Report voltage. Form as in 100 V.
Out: 50 V
